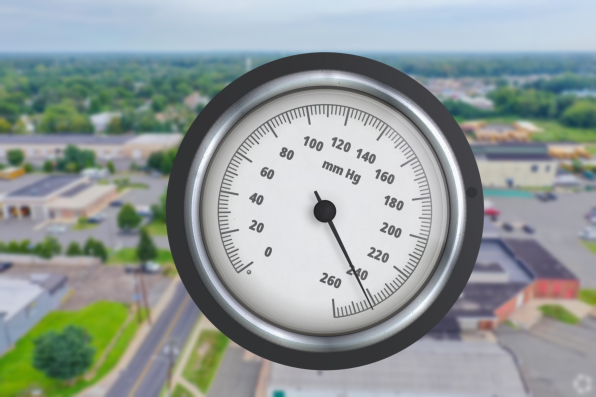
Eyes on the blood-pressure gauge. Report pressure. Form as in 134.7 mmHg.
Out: 242 mmHg
